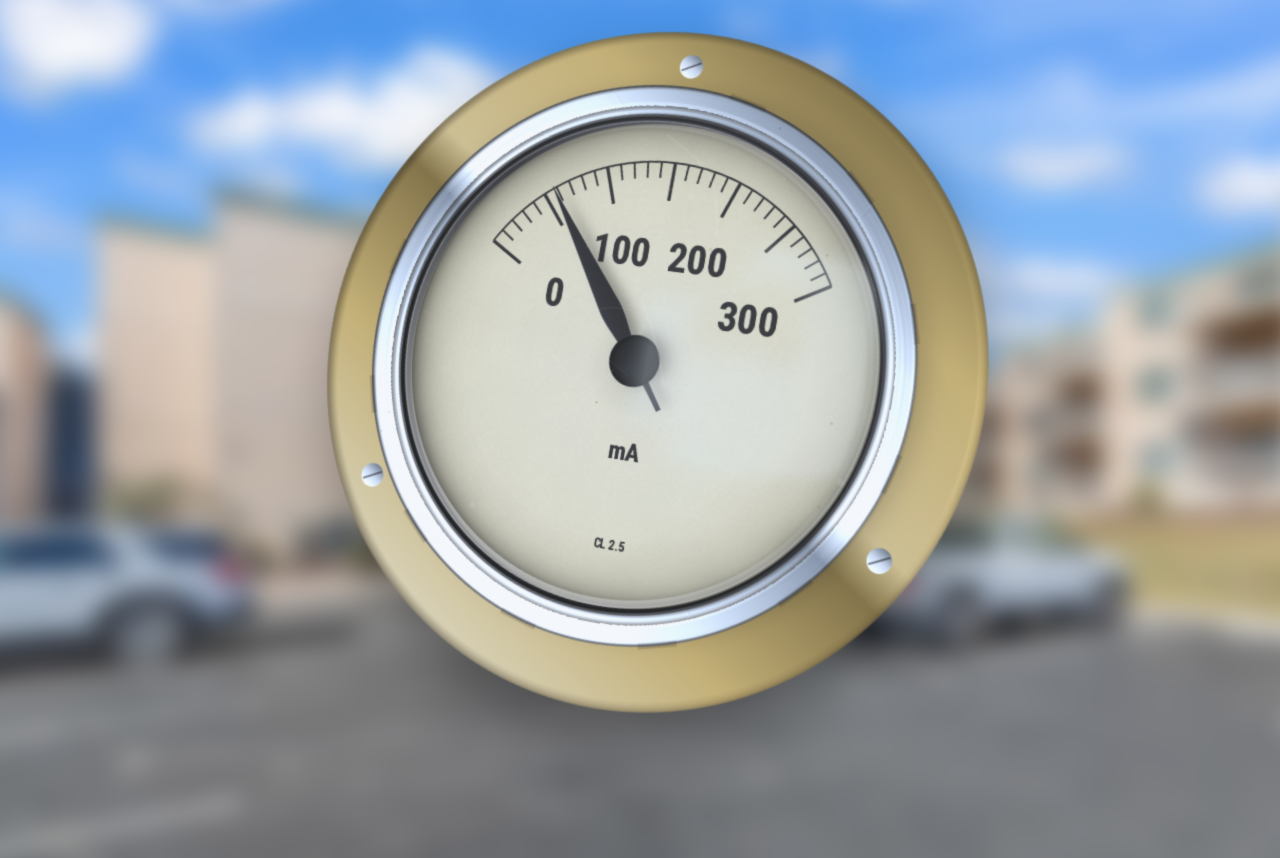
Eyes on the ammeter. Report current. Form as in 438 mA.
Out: 60 mA
